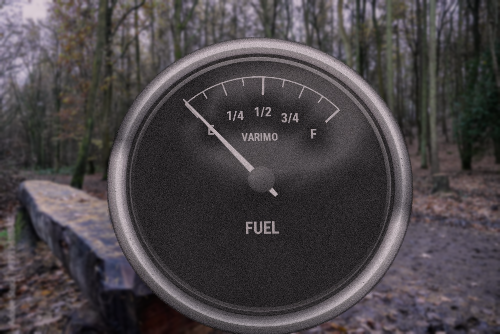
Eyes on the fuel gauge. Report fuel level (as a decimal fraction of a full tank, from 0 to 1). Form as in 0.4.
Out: 0
